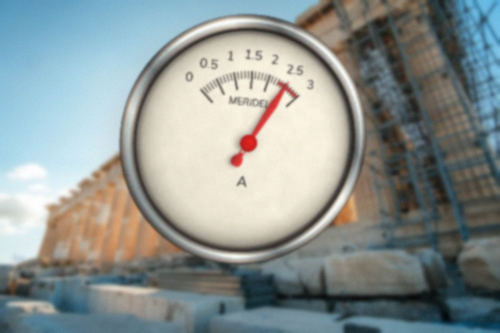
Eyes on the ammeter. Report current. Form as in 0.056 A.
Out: 2.5 A
